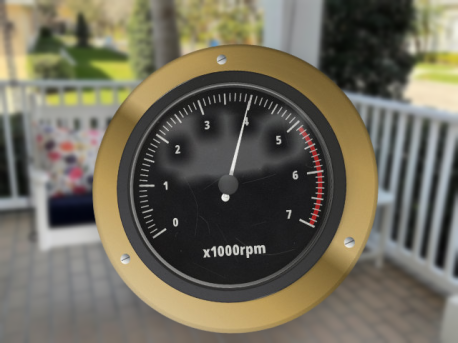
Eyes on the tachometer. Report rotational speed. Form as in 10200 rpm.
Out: 4000 rpm
